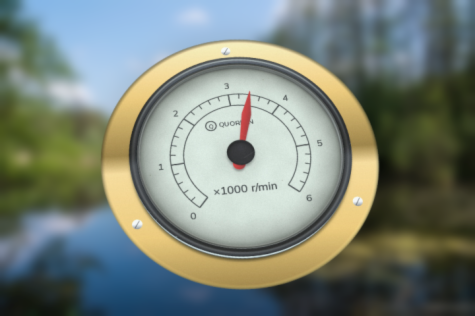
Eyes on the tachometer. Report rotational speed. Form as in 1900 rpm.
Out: 3400 rpm
